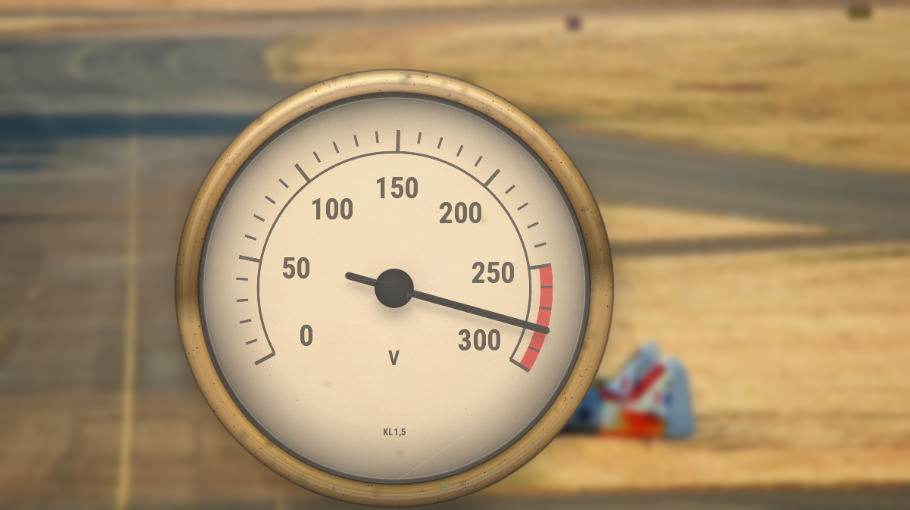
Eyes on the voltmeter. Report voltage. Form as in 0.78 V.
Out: 280 V
